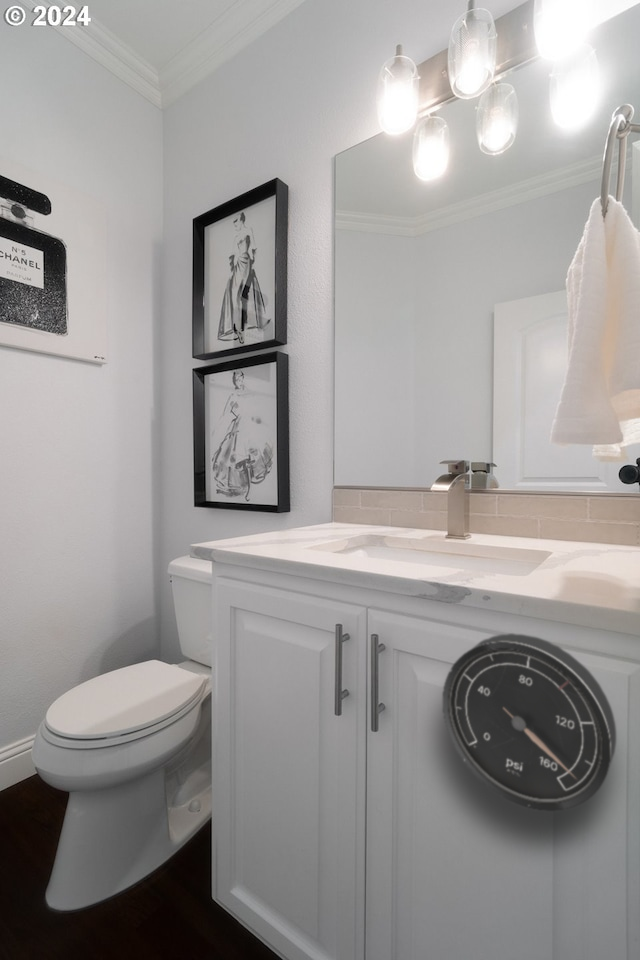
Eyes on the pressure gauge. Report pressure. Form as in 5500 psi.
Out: 150 psi
